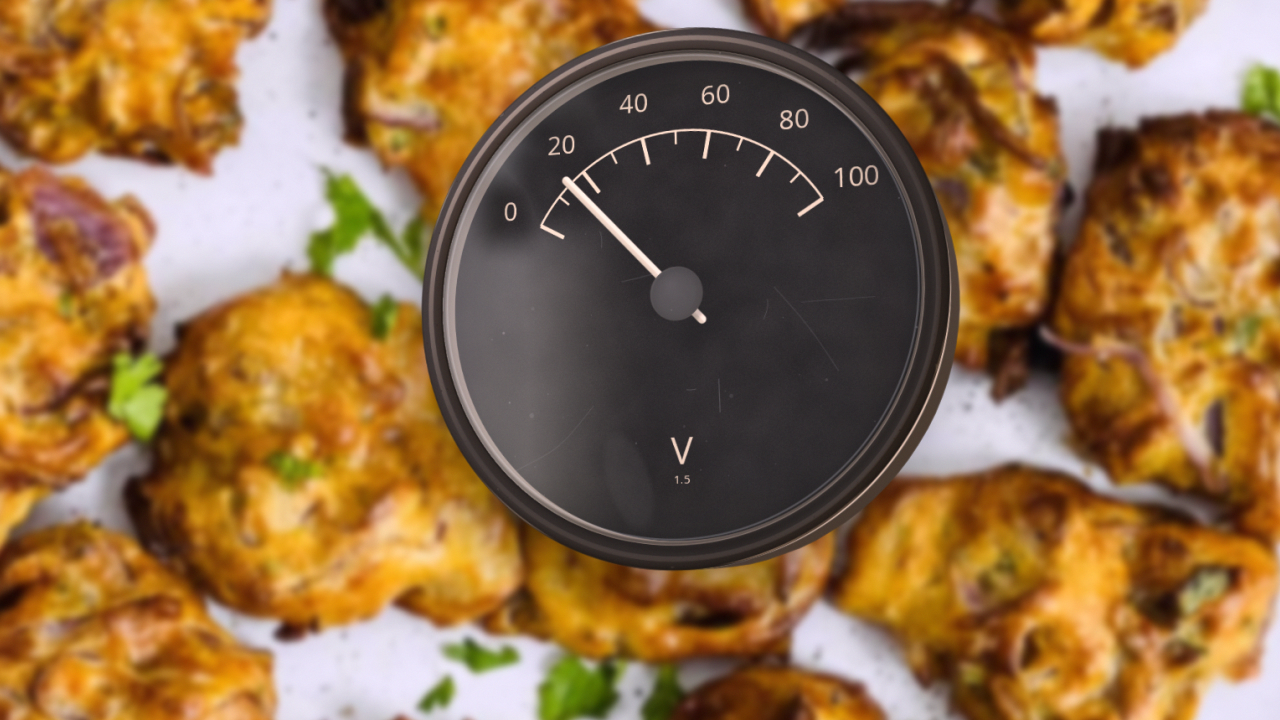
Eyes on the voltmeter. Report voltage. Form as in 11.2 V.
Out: 15 V
